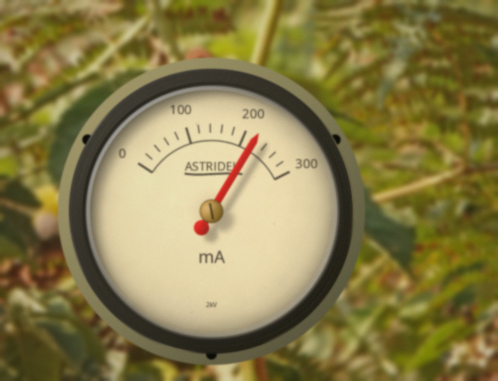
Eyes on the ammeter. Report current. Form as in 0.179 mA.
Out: 220 mA
